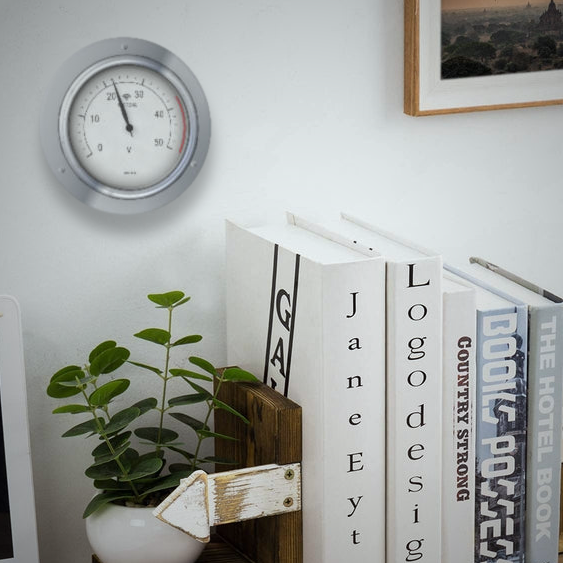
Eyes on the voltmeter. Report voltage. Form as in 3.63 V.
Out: 22 V
